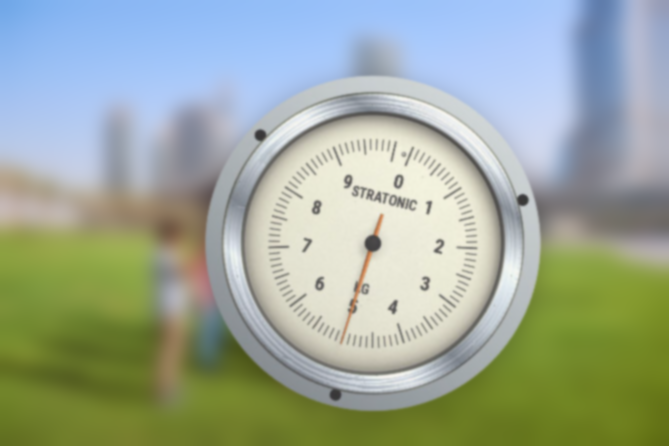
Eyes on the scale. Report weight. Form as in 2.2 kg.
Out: 5 kg
